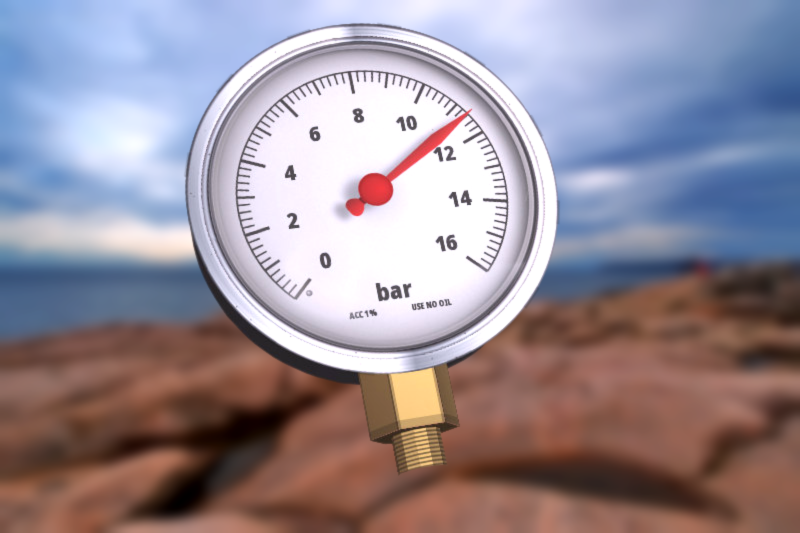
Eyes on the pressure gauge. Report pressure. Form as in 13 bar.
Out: 11.4 bar
